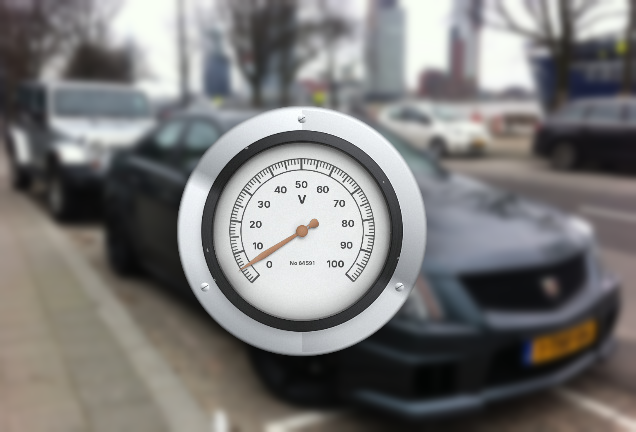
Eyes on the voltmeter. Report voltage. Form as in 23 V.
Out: 5 V
